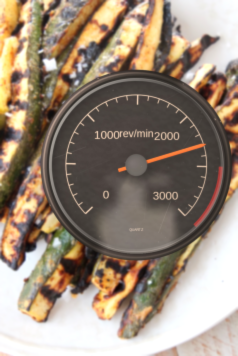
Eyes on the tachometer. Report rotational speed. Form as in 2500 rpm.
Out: 2300 rpm
